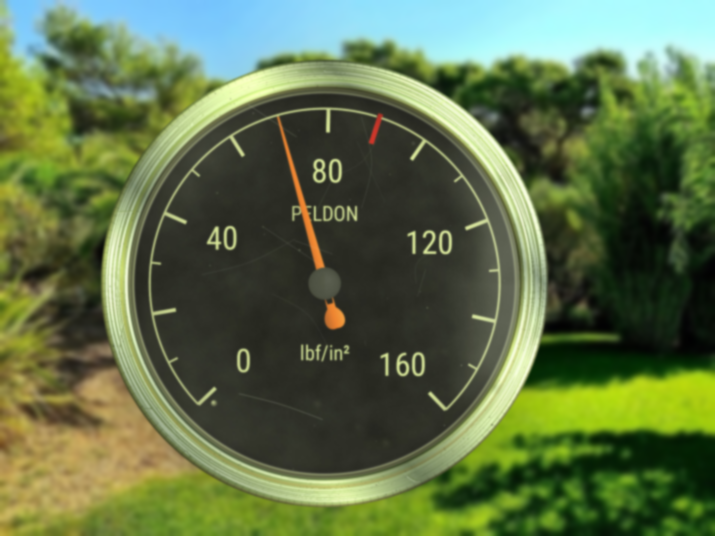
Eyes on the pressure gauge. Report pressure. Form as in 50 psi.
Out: 70 psi
